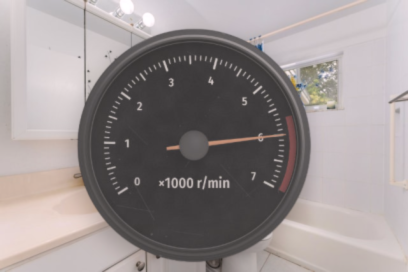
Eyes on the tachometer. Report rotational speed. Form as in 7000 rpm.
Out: 6000 rpm
